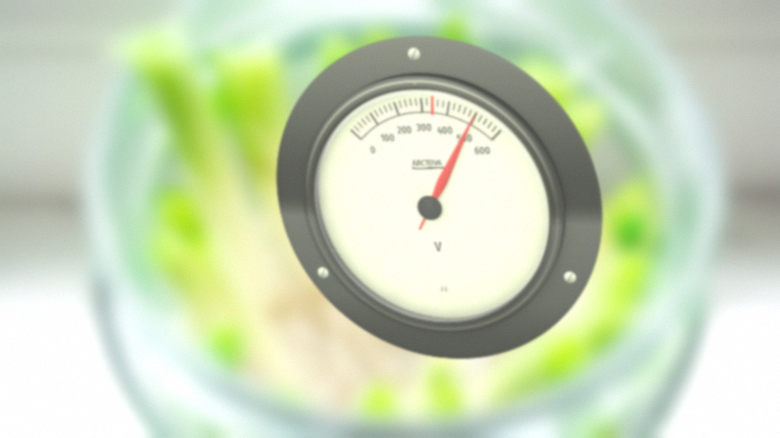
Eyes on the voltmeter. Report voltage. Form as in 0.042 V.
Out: 500 V
